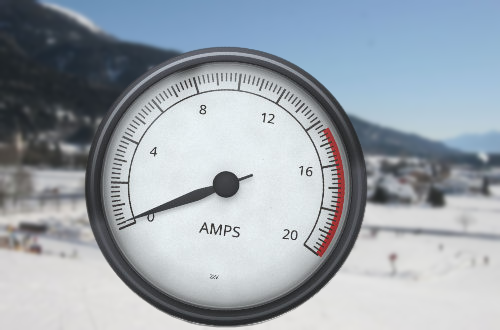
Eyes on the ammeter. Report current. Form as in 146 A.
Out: 0.2 A
